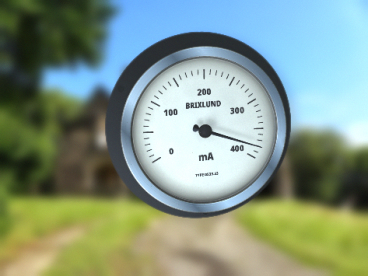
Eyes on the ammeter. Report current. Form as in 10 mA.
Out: 380 mA
